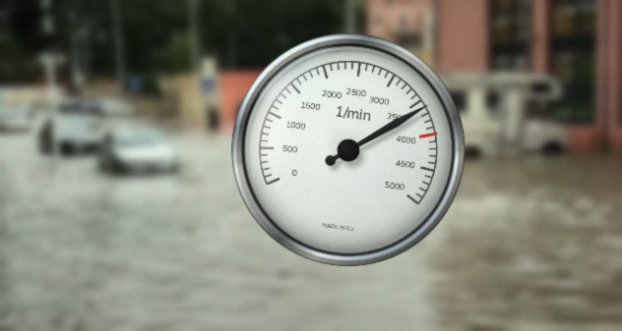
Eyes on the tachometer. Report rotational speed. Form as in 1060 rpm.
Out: 3600 rpm
